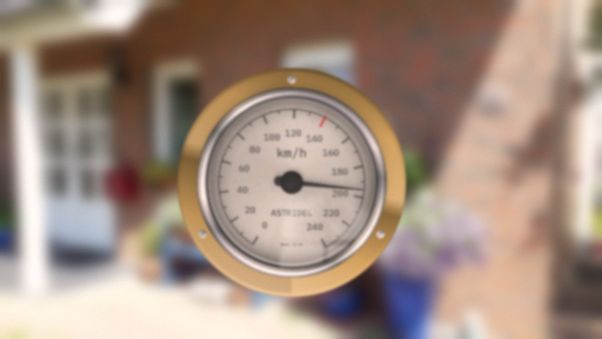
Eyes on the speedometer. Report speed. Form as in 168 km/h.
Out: 195 km/h
